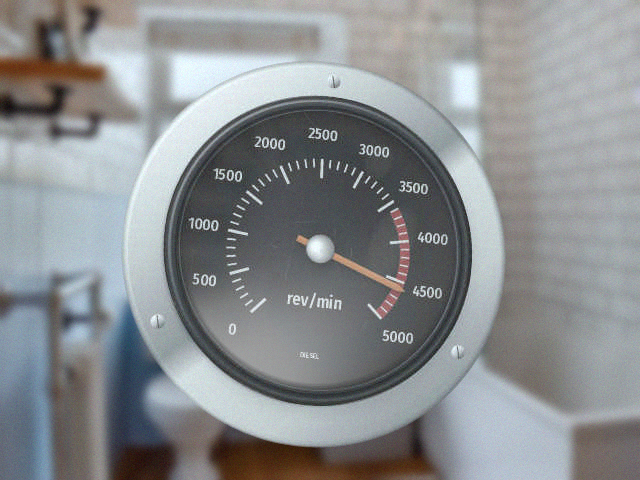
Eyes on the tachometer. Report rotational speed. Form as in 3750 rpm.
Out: 4600 rpm
